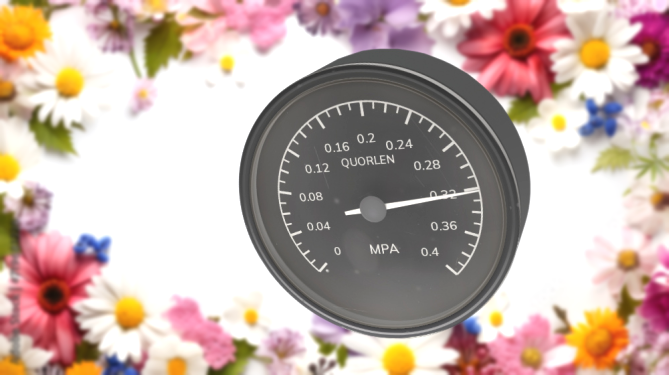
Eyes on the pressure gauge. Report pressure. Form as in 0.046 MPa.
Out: 0.32 MPa
